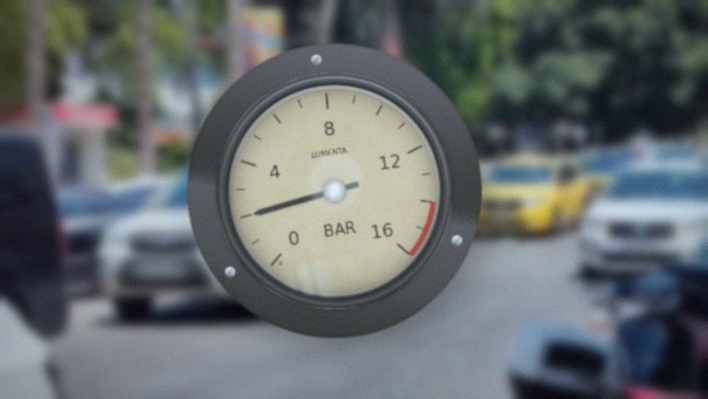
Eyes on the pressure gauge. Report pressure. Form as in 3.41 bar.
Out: 2 bar
